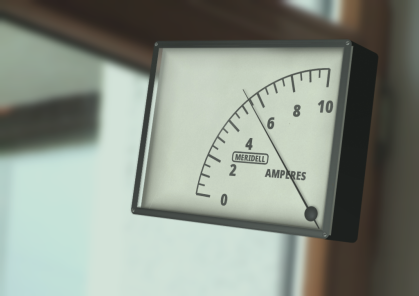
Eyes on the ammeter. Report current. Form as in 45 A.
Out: 5.5 A
